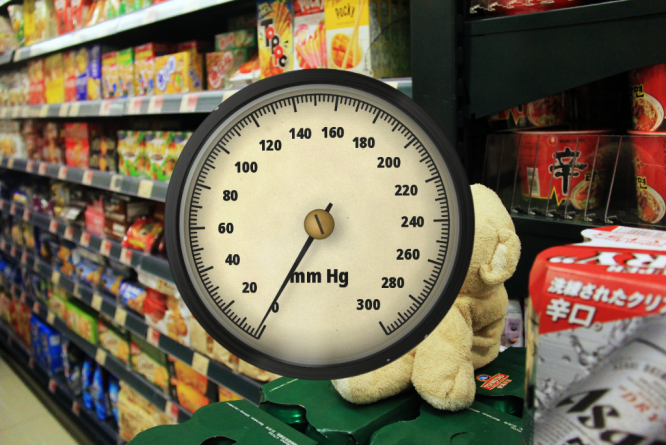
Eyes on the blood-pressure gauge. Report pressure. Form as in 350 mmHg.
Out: 2 mmHg
